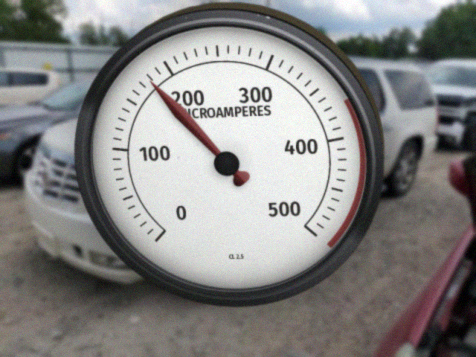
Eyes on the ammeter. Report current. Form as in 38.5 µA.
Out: 180 µA
